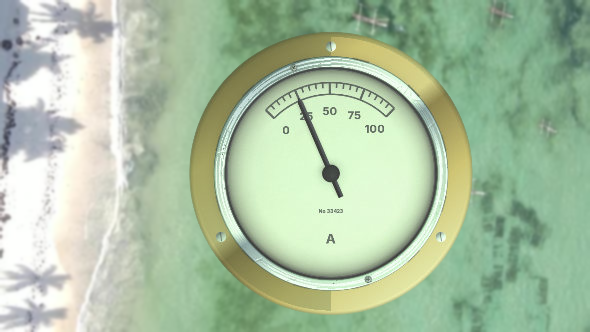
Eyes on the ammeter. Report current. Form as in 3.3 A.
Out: 25 A
